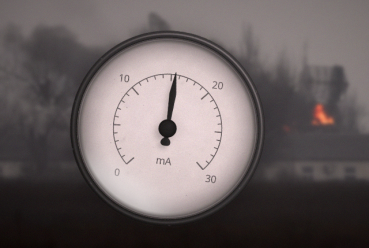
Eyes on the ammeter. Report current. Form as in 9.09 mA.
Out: 15.5 mA
